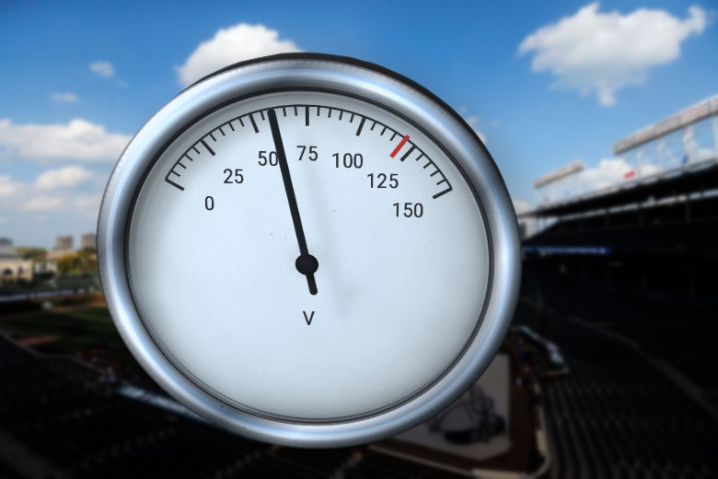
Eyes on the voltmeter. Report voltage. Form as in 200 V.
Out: 60 V
